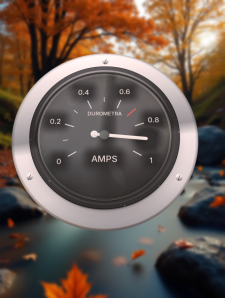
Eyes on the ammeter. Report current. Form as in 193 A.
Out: 0.9 A
